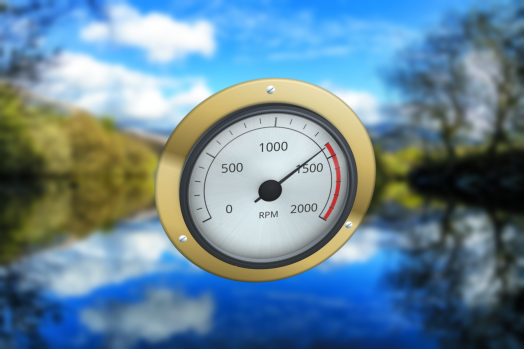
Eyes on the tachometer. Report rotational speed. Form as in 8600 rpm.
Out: 1400 rpm
